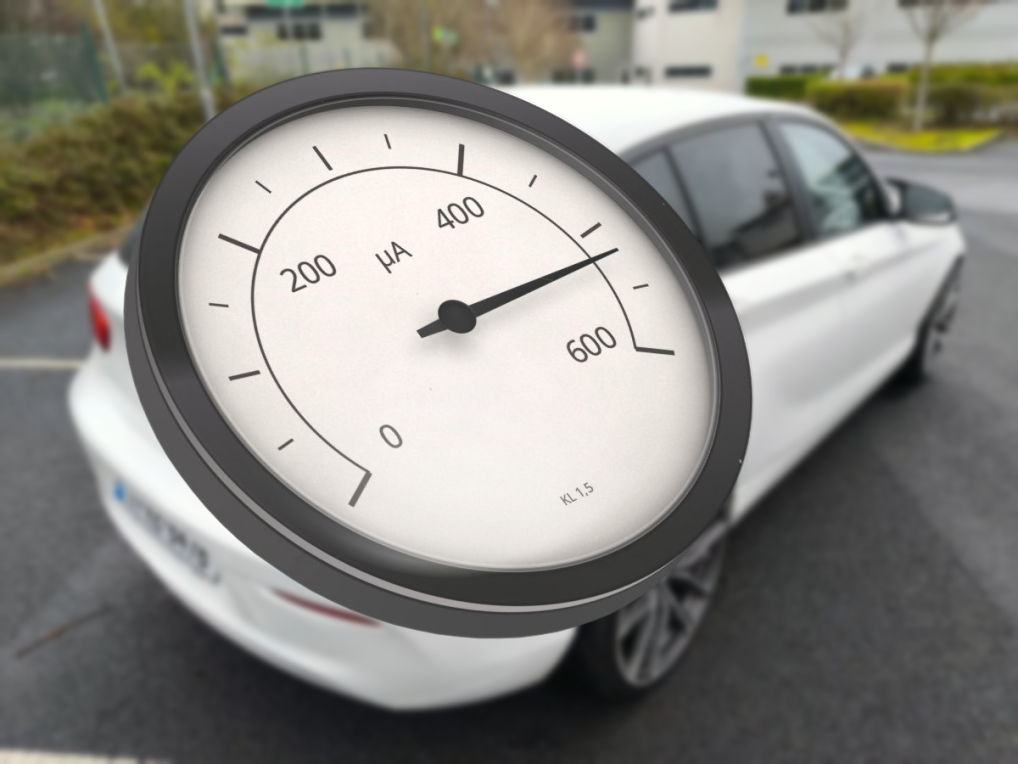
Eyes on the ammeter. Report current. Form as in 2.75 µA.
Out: 525 µA
